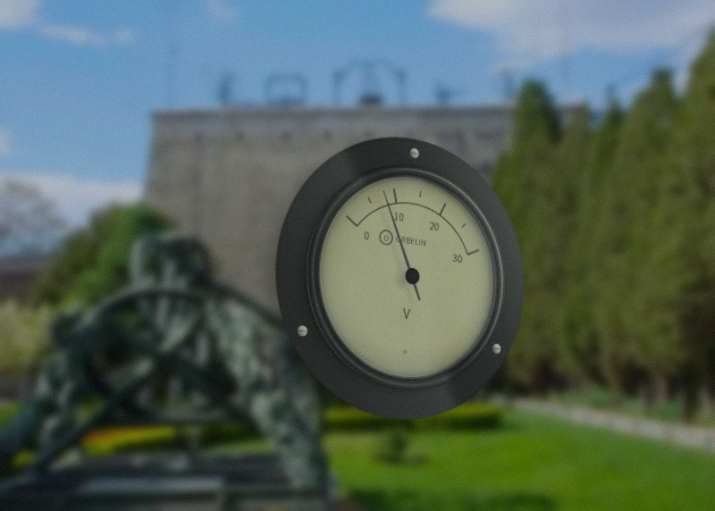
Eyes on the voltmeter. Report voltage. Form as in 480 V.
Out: 7.5 V
